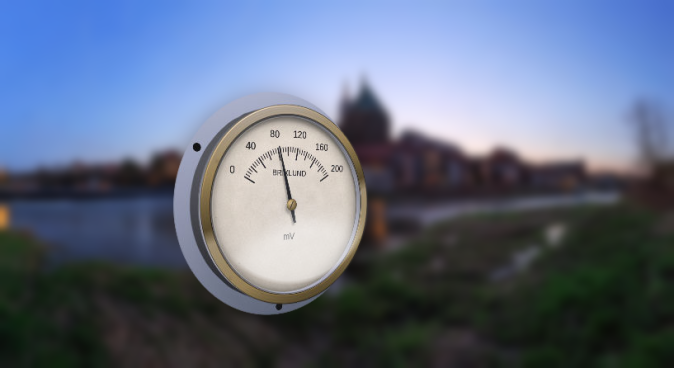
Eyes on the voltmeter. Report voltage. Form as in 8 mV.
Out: 80 mV
